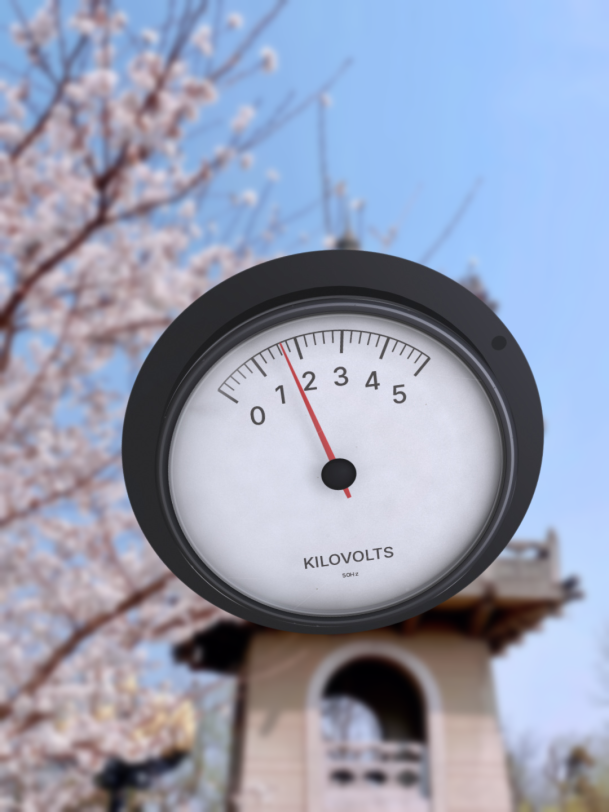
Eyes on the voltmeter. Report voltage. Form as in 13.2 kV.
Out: 1.7 kV
